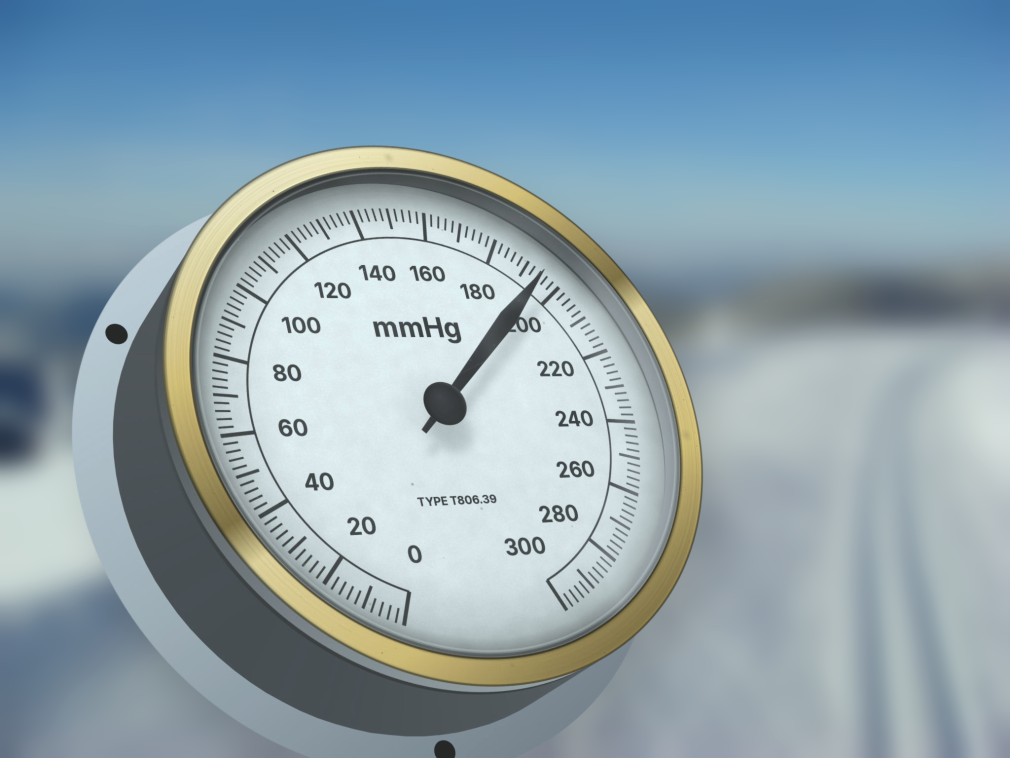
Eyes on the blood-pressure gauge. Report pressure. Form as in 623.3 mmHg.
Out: 194 mmHg
